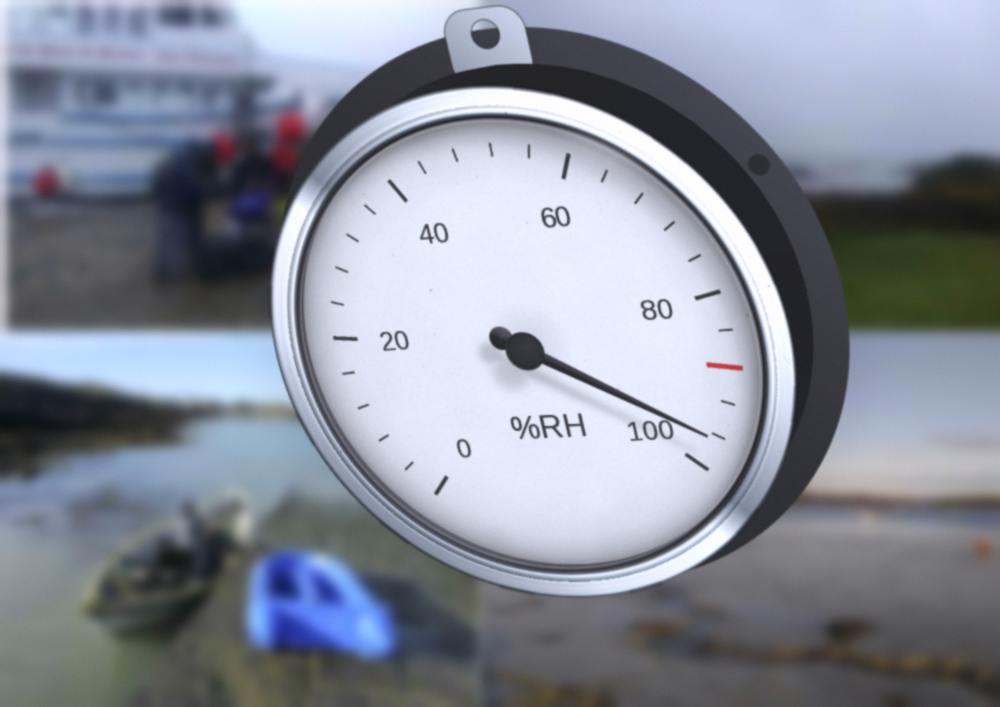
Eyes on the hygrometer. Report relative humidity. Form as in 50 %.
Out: 96 %
